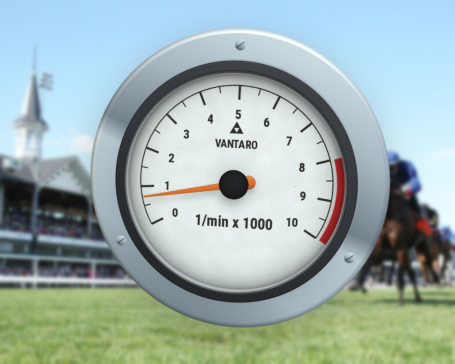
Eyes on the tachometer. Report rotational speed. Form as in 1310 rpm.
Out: 750 rpm
